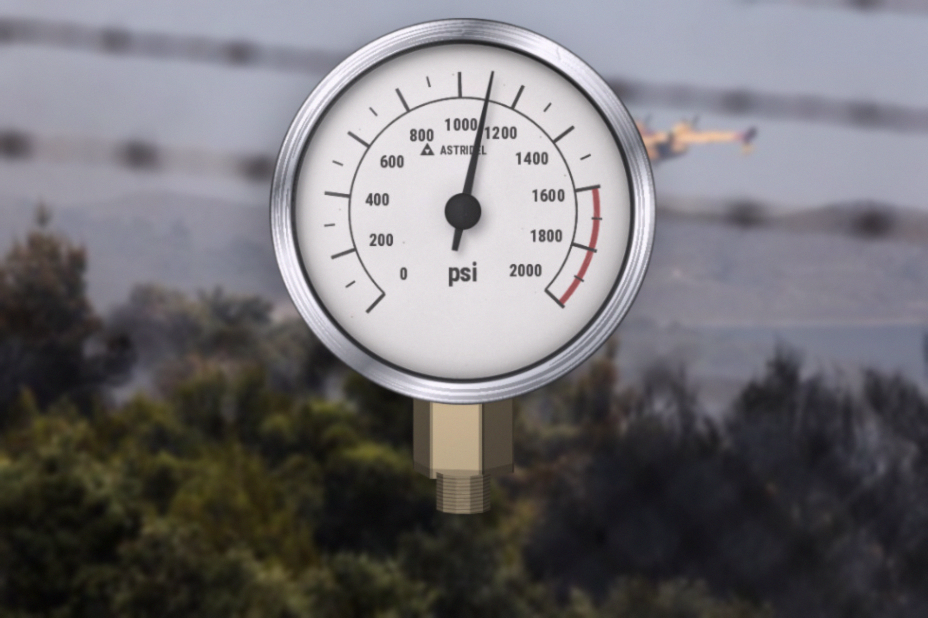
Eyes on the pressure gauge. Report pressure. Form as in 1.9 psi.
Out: 1100 psi
